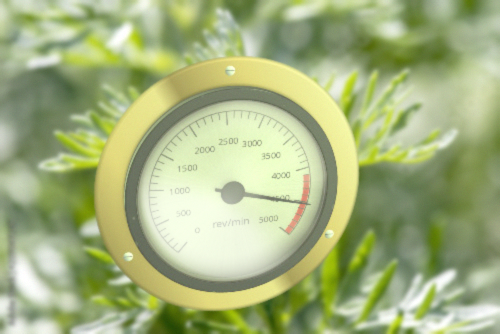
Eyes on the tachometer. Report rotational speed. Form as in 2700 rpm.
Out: 4500 rpm
